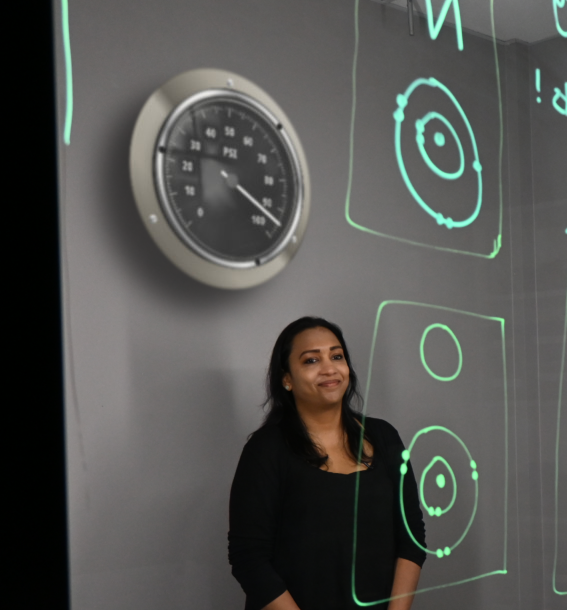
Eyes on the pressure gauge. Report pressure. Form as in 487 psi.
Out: 95 psi
